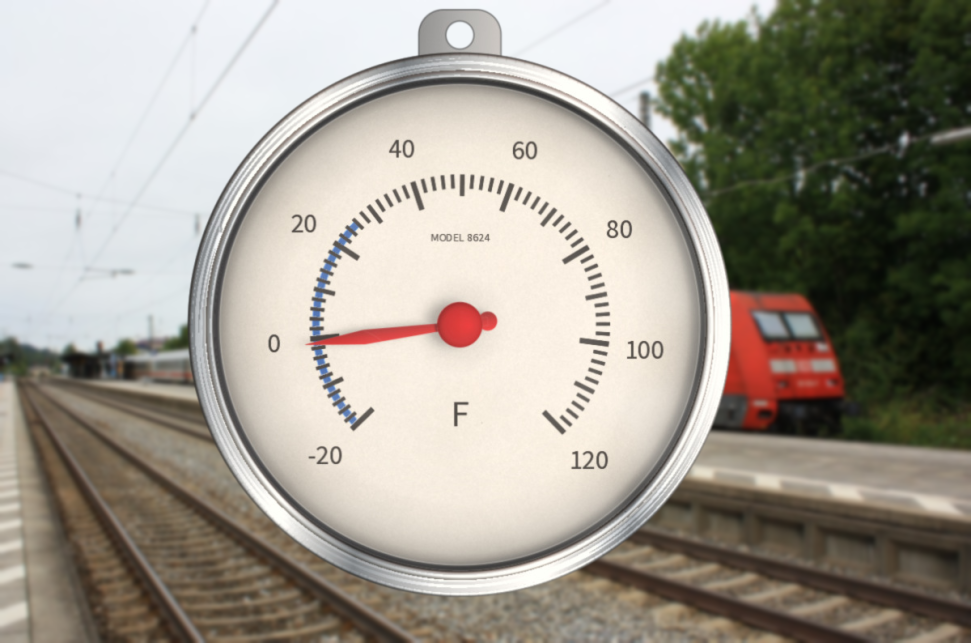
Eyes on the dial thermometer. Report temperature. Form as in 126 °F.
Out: -1 °F
